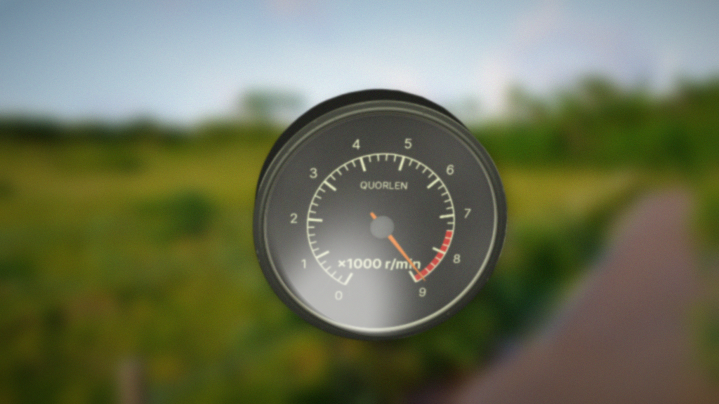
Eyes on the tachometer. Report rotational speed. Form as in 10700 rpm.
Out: 8800 rpm
